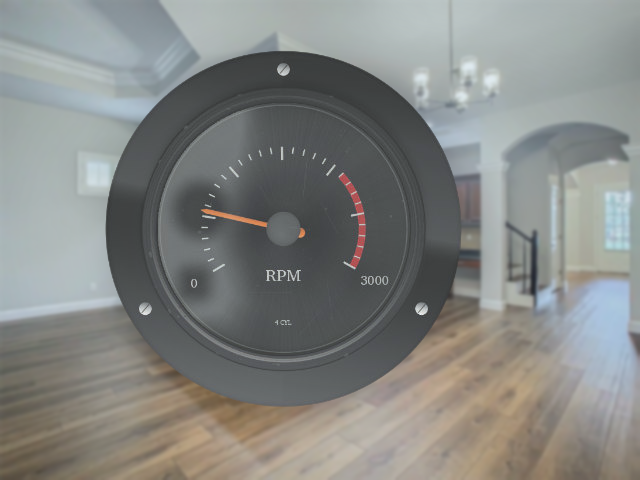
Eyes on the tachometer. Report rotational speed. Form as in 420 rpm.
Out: 550 rpm
